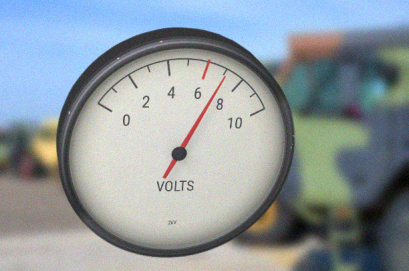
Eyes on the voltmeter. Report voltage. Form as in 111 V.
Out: 7 V
